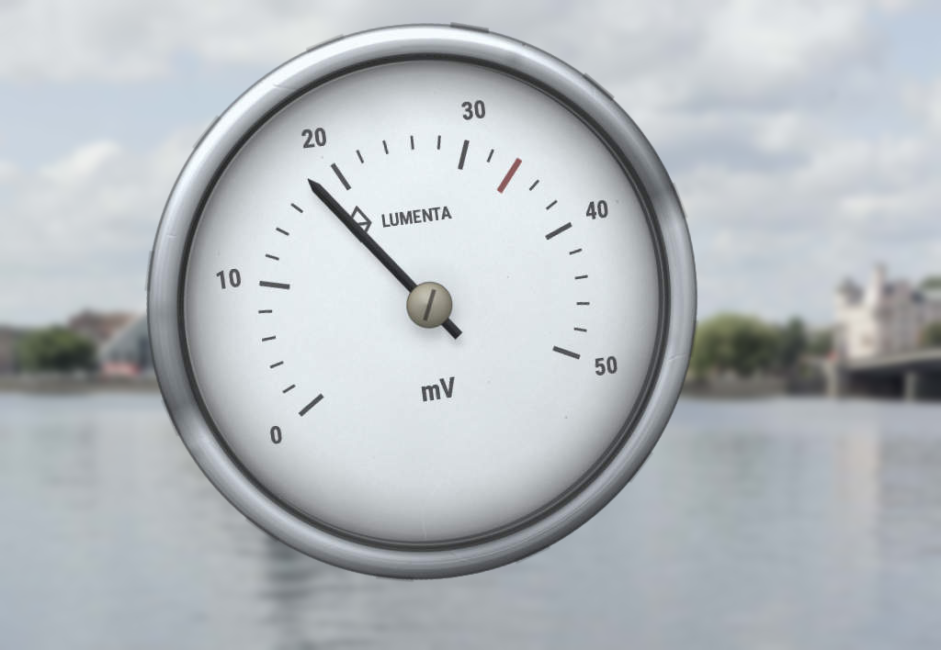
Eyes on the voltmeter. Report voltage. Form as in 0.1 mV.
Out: 18 mV
